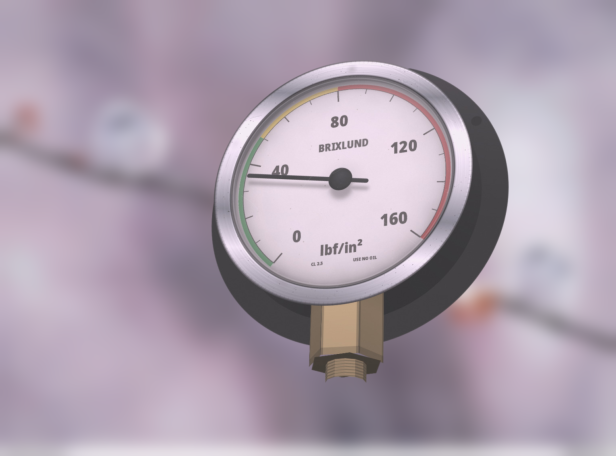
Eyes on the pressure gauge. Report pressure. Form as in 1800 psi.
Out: 35 psi
